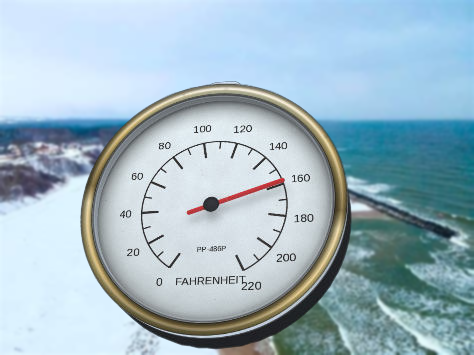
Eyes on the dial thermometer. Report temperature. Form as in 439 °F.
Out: 160 °F
